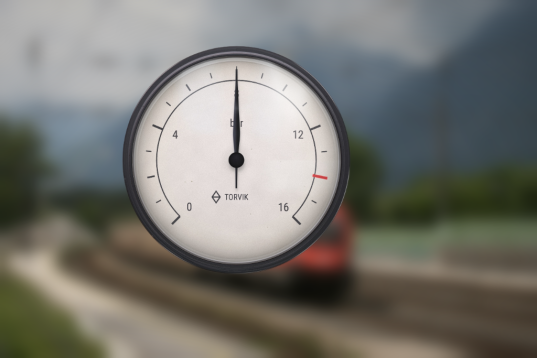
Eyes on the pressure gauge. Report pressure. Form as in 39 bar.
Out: 8 bar
